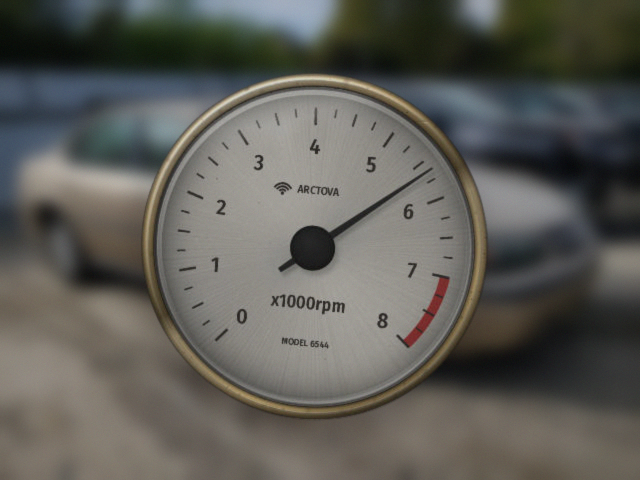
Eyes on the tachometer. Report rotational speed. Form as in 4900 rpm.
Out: 5625 rpm
